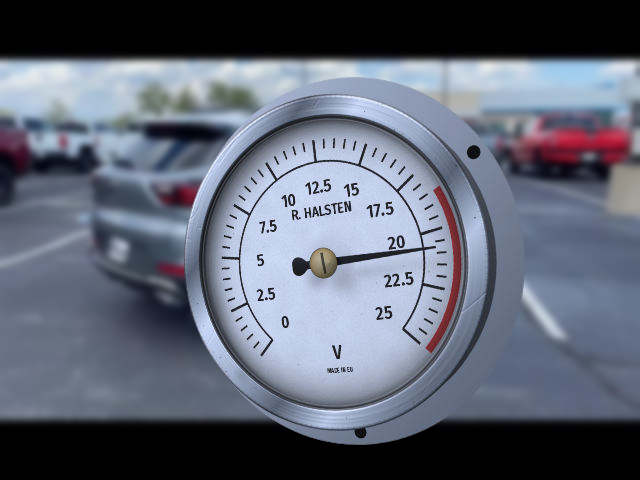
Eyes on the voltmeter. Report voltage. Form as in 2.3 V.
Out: 20.75 V
